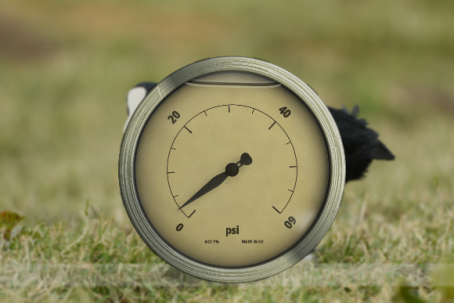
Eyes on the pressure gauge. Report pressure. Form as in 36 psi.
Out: 2.5 psi
